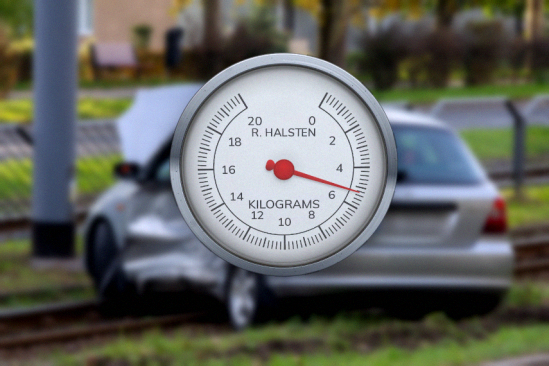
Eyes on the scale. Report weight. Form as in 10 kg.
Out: 5.2 kg
